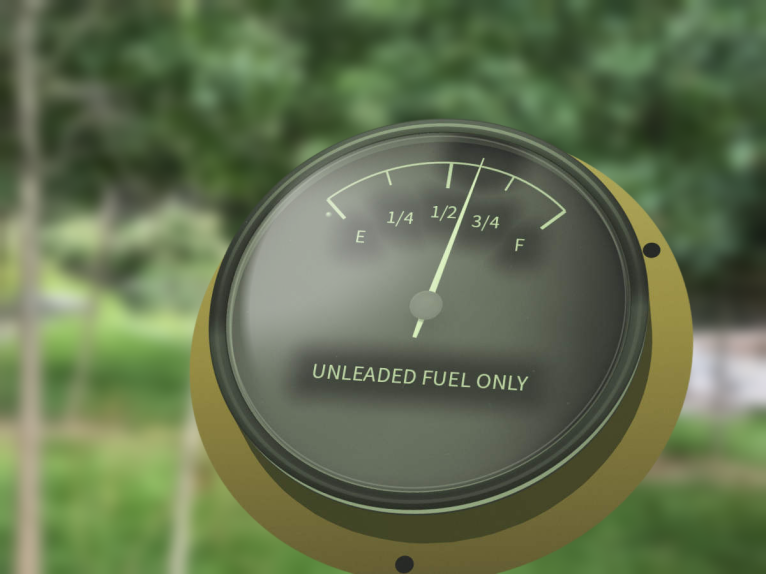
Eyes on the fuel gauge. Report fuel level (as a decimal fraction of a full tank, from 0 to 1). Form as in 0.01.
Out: 0.625
